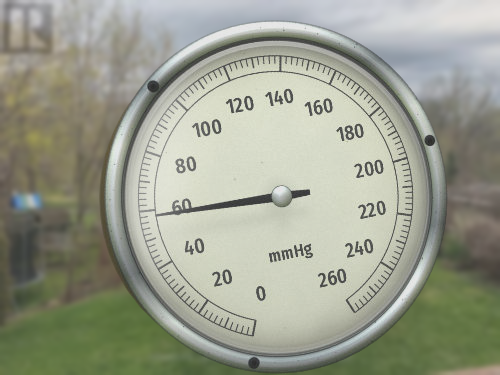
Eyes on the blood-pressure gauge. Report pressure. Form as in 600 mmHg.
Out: 58 mmHg
